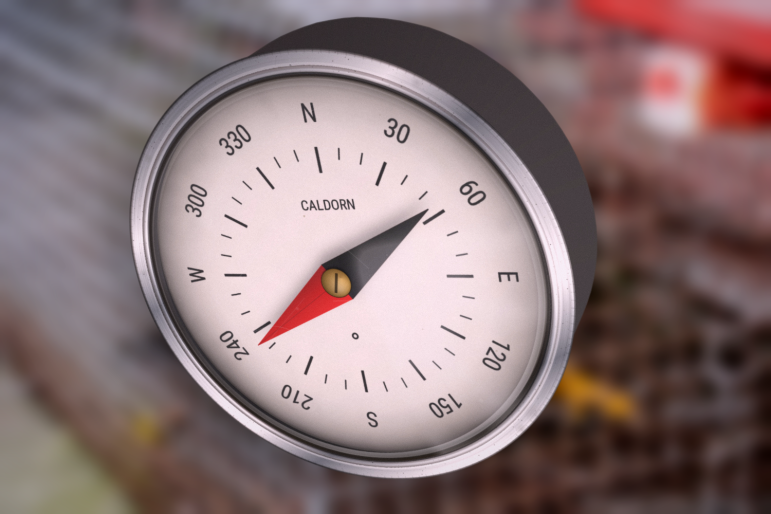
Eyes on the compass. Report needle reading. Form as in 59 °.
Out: 235 °
